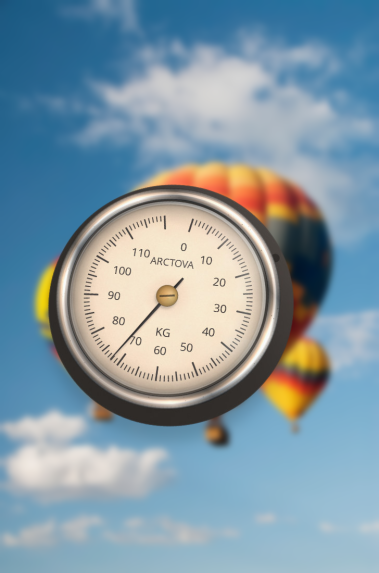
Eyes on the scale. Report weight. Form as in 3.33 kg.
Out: 72 kg
